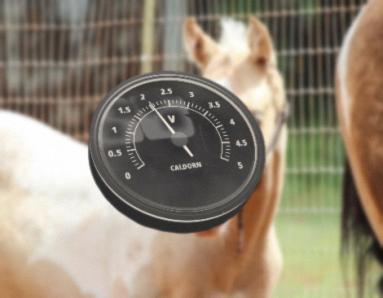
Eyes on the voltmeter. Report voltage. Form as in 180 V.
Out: 2 V
